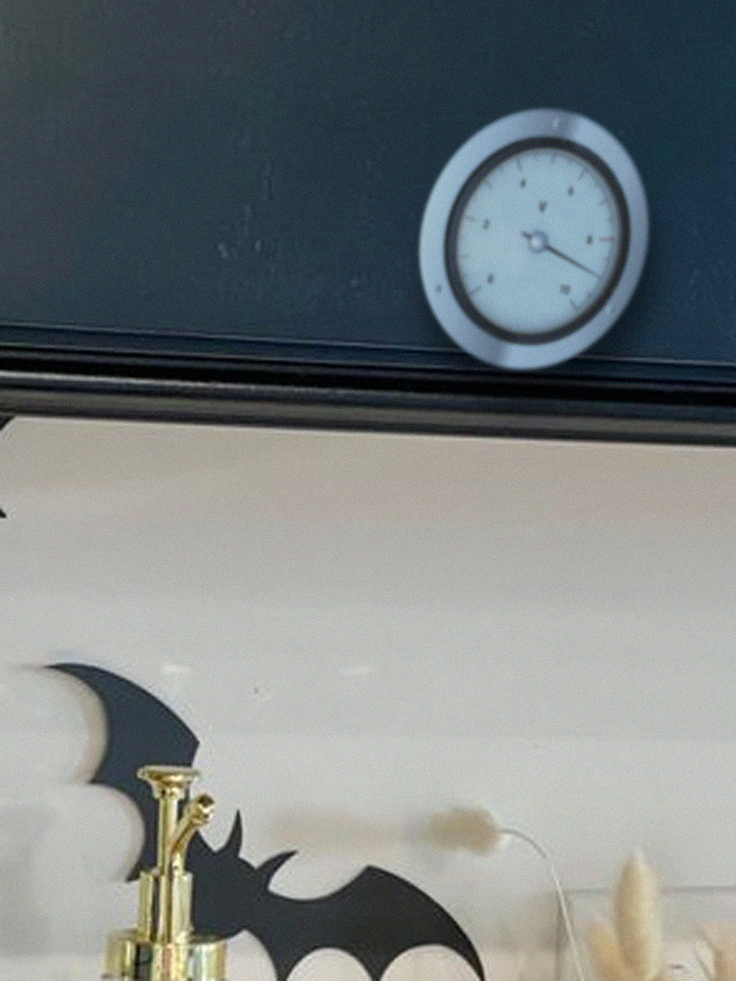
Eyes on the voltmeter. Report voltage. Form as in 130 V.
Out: 9 V
